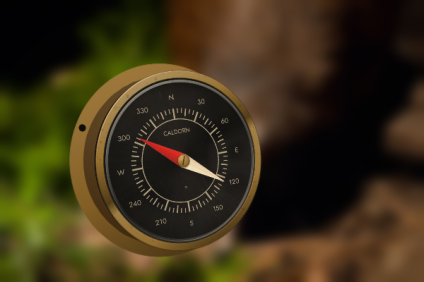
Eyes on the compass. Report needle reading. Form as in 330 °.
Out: 305 °
